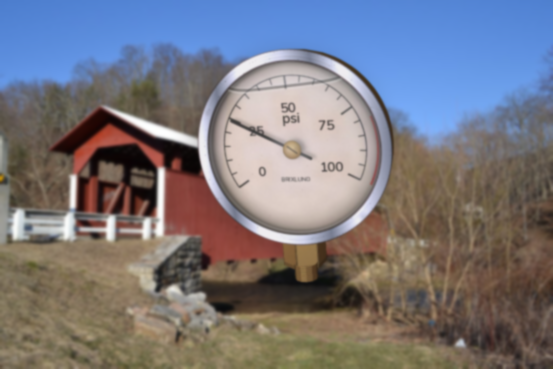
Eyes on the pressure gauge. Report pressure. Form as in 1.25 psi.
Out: 25 psi
